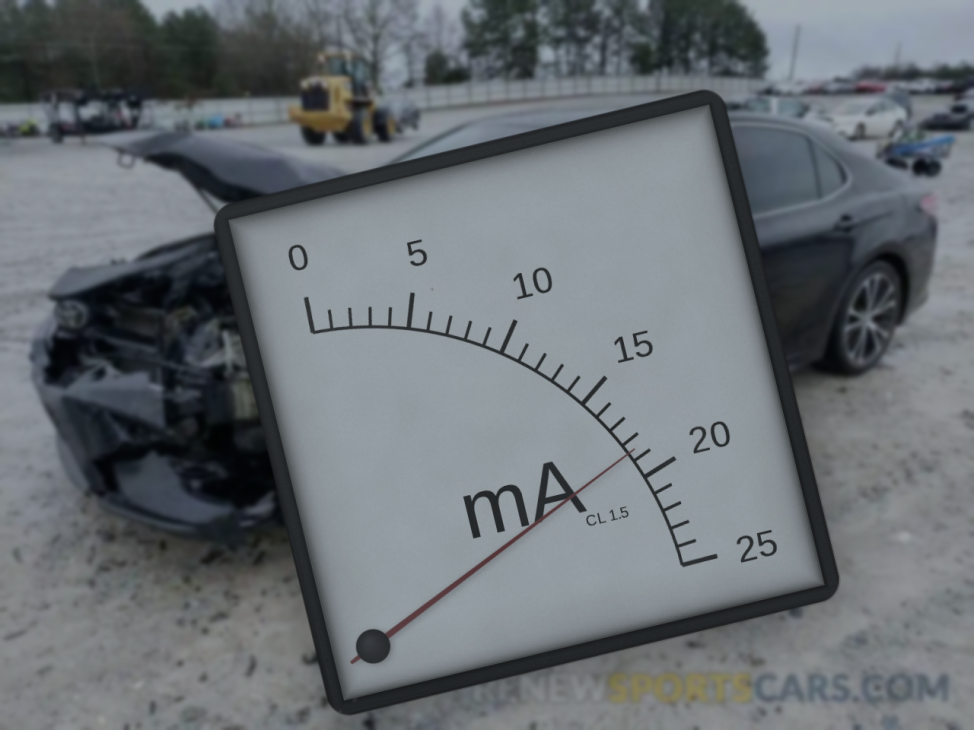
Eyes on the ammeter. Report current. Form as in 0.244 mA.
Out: 18.5 mA
